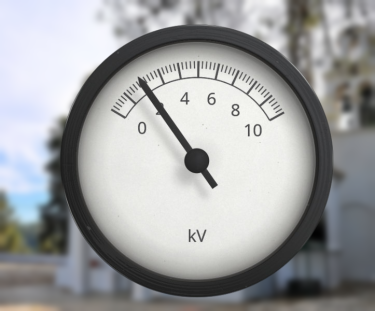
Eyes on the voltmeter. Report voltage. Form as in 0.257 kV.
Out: 2 kV
